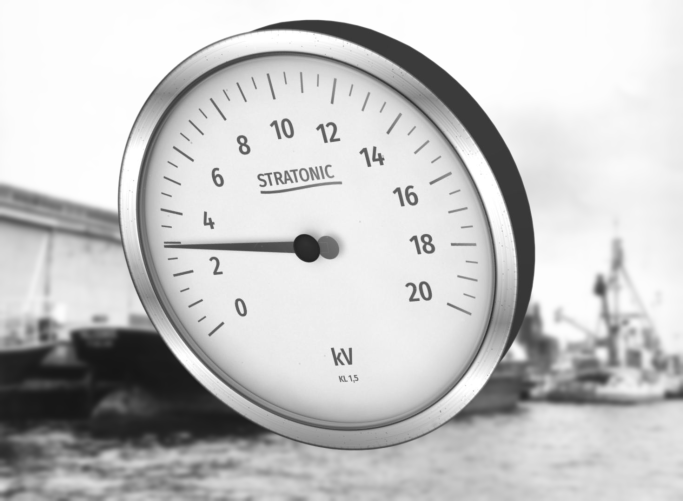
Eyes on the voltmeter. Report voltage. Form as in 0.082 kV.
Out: 3 kV
